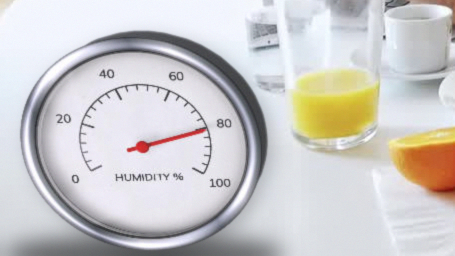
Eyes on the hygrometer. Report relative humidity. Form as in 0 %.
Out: 80 %
